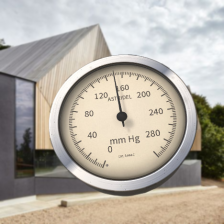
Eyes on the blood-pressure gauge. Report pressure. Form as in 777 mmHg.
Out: 150 mmHg
